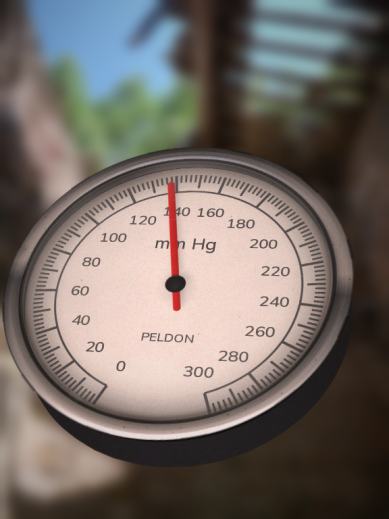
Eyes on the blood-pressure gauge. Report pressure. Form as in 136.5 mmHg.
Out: 138 mmHg
